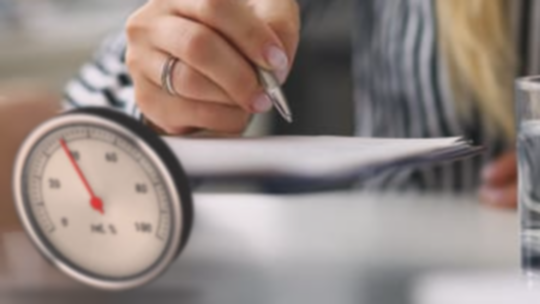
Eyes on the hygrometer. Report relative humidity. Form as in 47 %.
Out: 40 %
